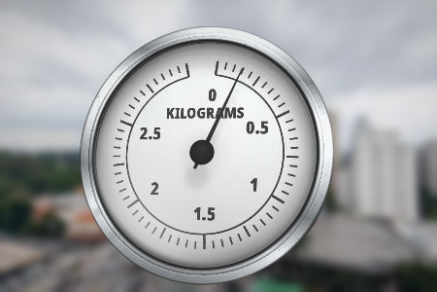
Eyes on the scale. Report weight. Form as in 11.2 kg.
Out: 0.15 kg
